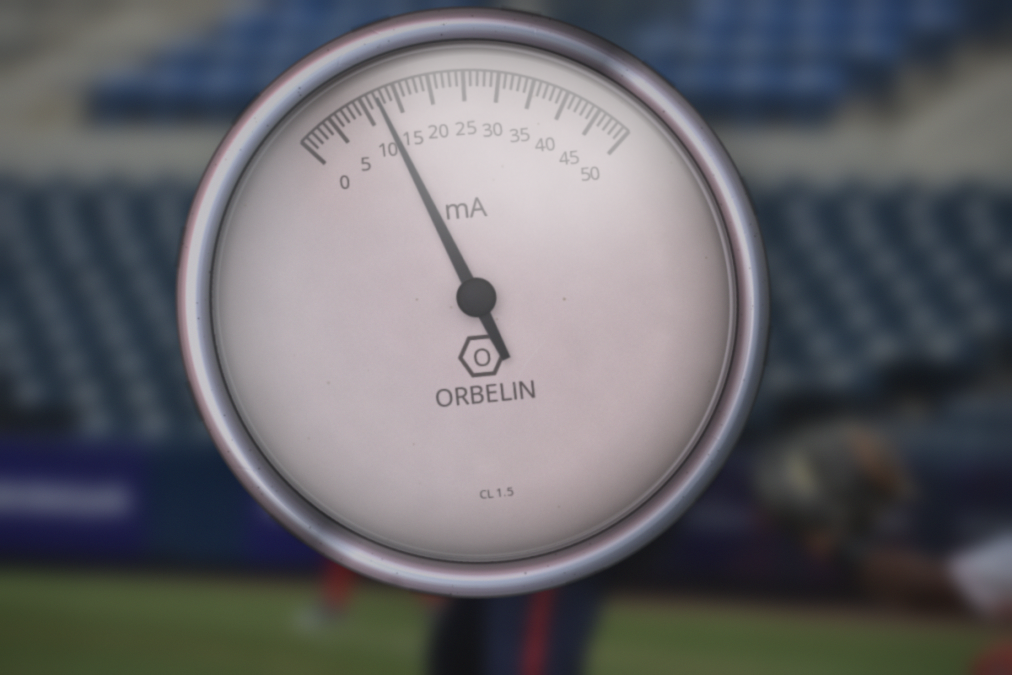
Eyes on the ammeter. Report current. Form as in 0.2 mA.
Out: 12 mA
